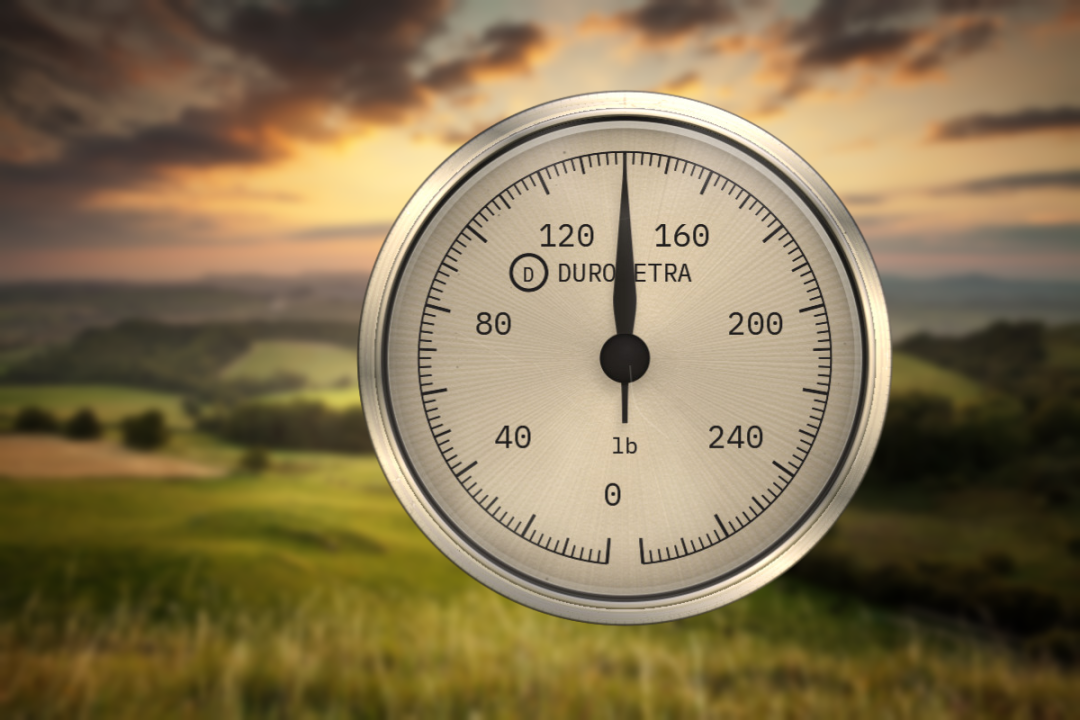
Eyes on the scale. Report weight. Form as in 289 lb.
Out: 140 lb
